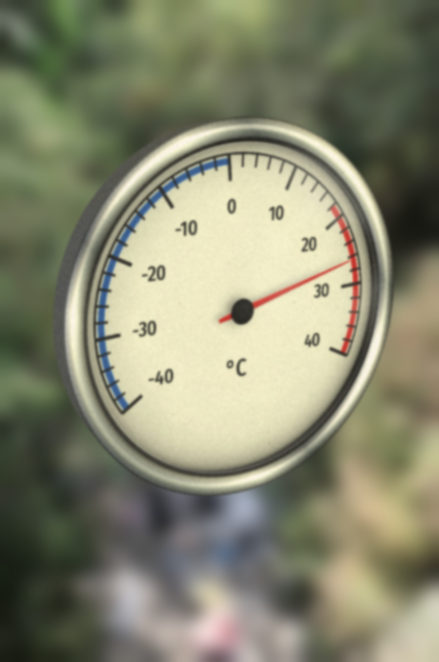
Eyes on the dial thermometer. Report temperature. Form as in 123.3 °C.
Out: 26 °C
